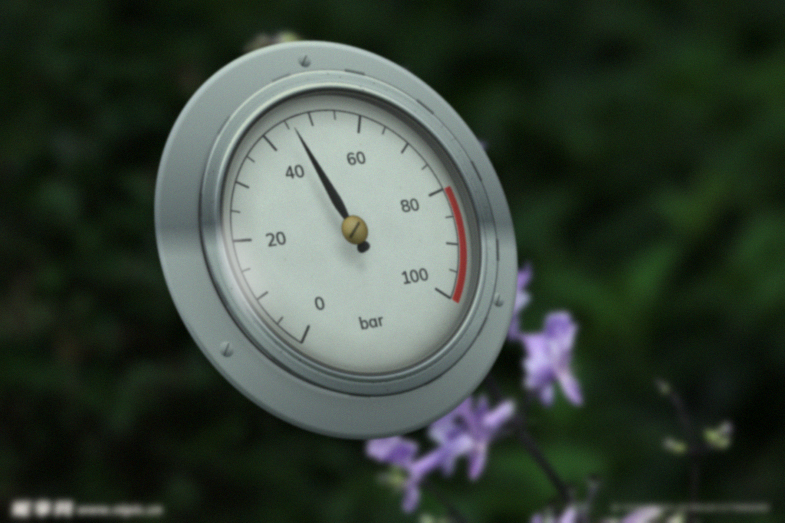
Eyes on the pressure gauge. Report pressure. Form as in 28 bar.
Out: 45 bar
